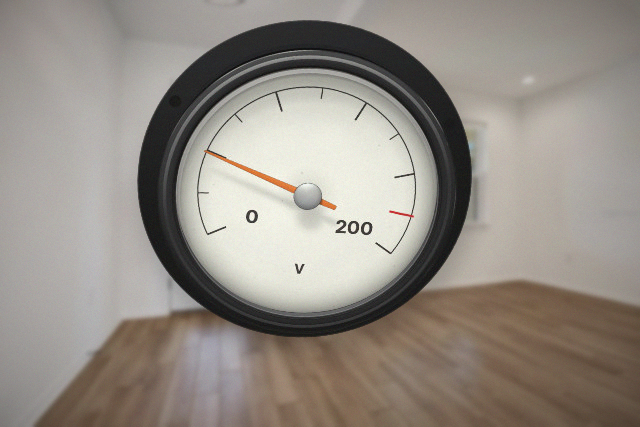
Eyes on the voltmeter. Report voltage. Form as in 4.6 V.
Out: 40 V
